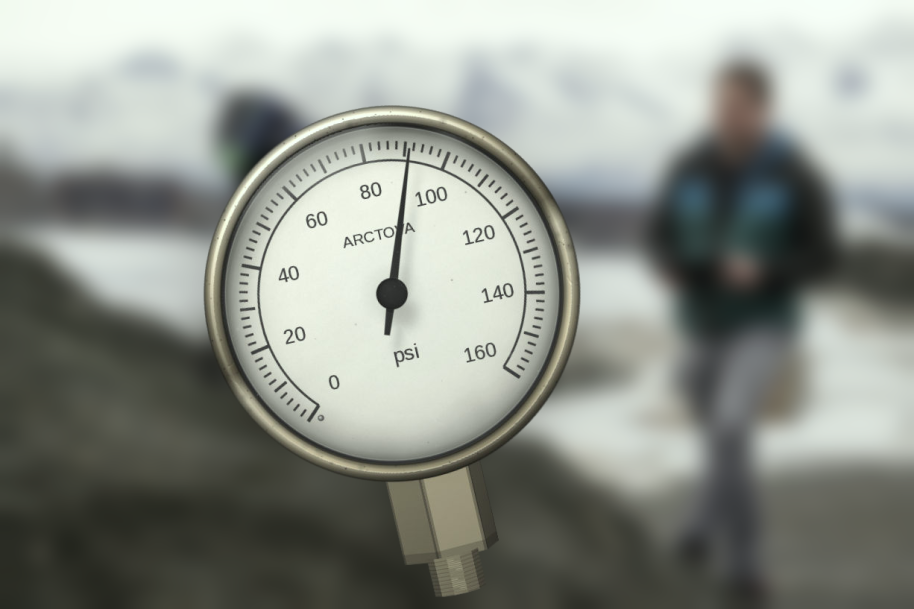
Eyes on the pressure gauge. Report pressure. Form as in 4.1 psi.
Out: 91 psi
